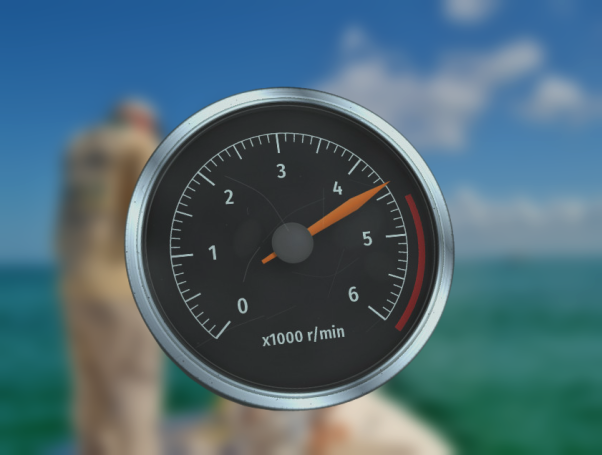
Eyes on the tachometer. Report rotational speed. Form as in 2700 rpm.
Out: 4400 rpm
